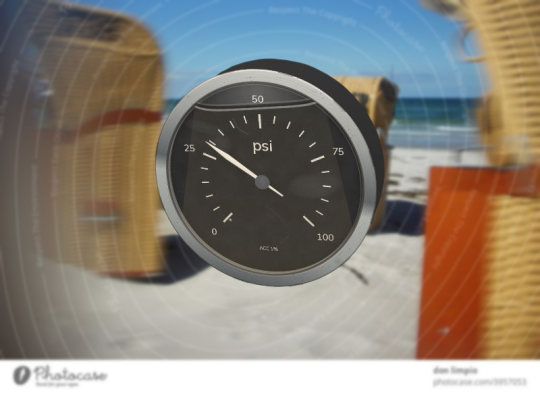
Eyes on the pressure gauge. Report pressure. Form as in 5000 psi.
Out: 30 psi
